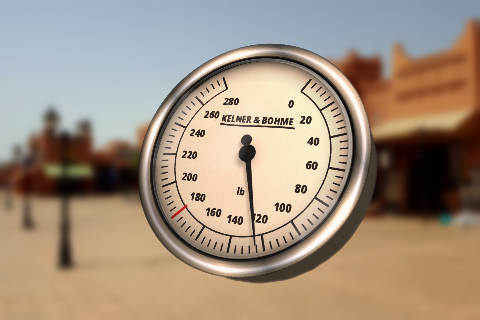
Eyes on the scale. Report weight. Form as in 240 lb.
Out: 124 lb
